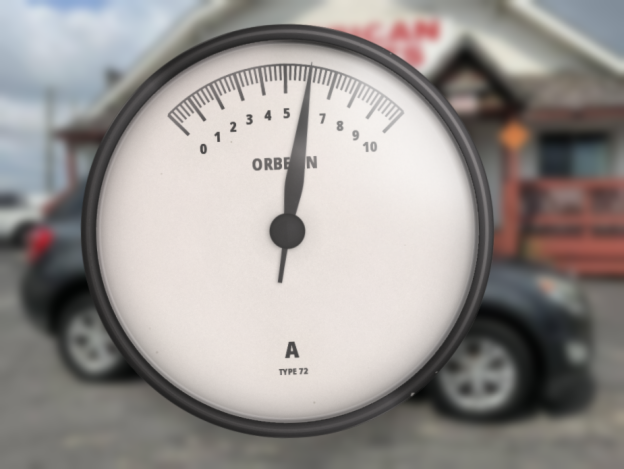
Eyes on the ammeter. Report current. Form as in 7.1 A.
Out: 6 A
